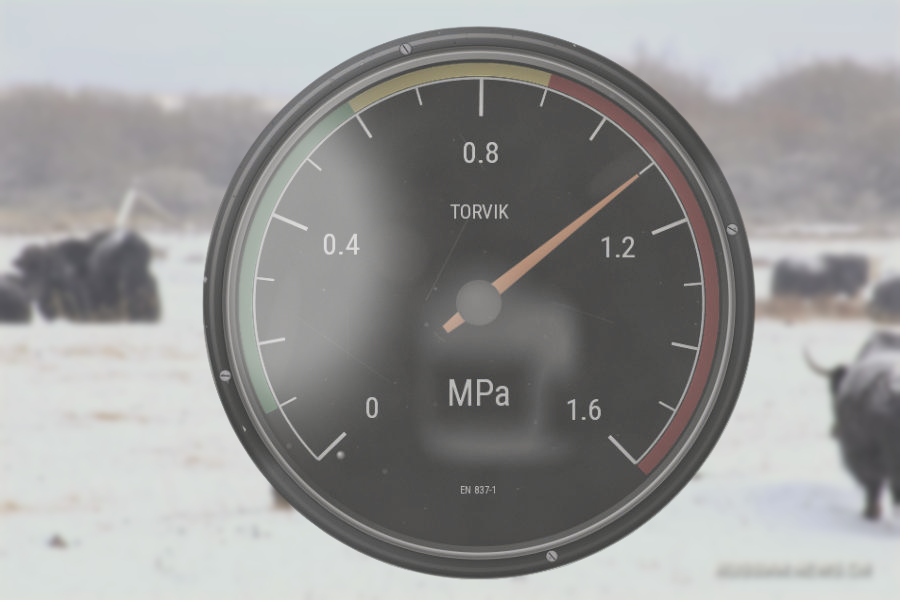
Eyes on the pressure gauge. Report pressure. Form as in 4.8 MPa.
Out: 1.1 MPa
